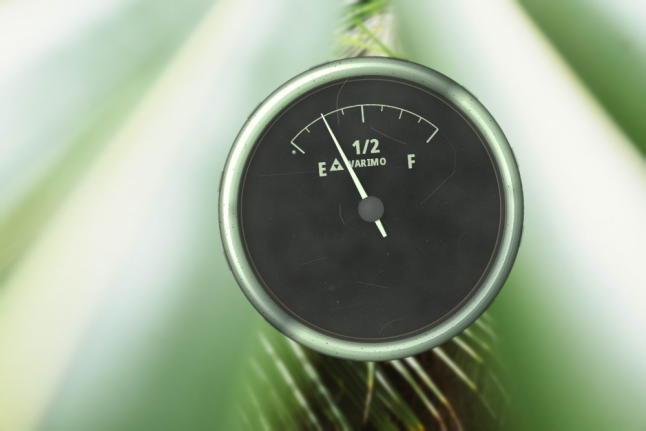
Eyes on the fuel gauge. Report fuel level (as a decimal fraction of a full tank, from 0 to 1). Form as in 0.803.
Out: 0.25
